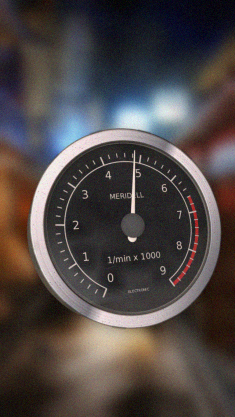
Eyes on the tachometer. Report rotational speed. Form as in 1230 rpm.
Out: 4800 rpm
